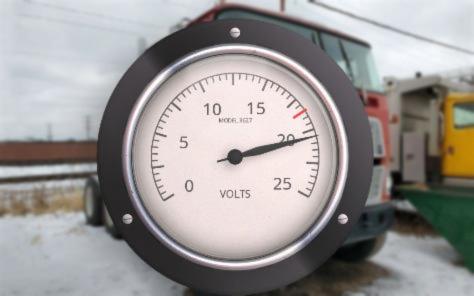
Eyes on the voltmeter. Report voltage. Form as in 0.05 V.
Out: 20.5 V
